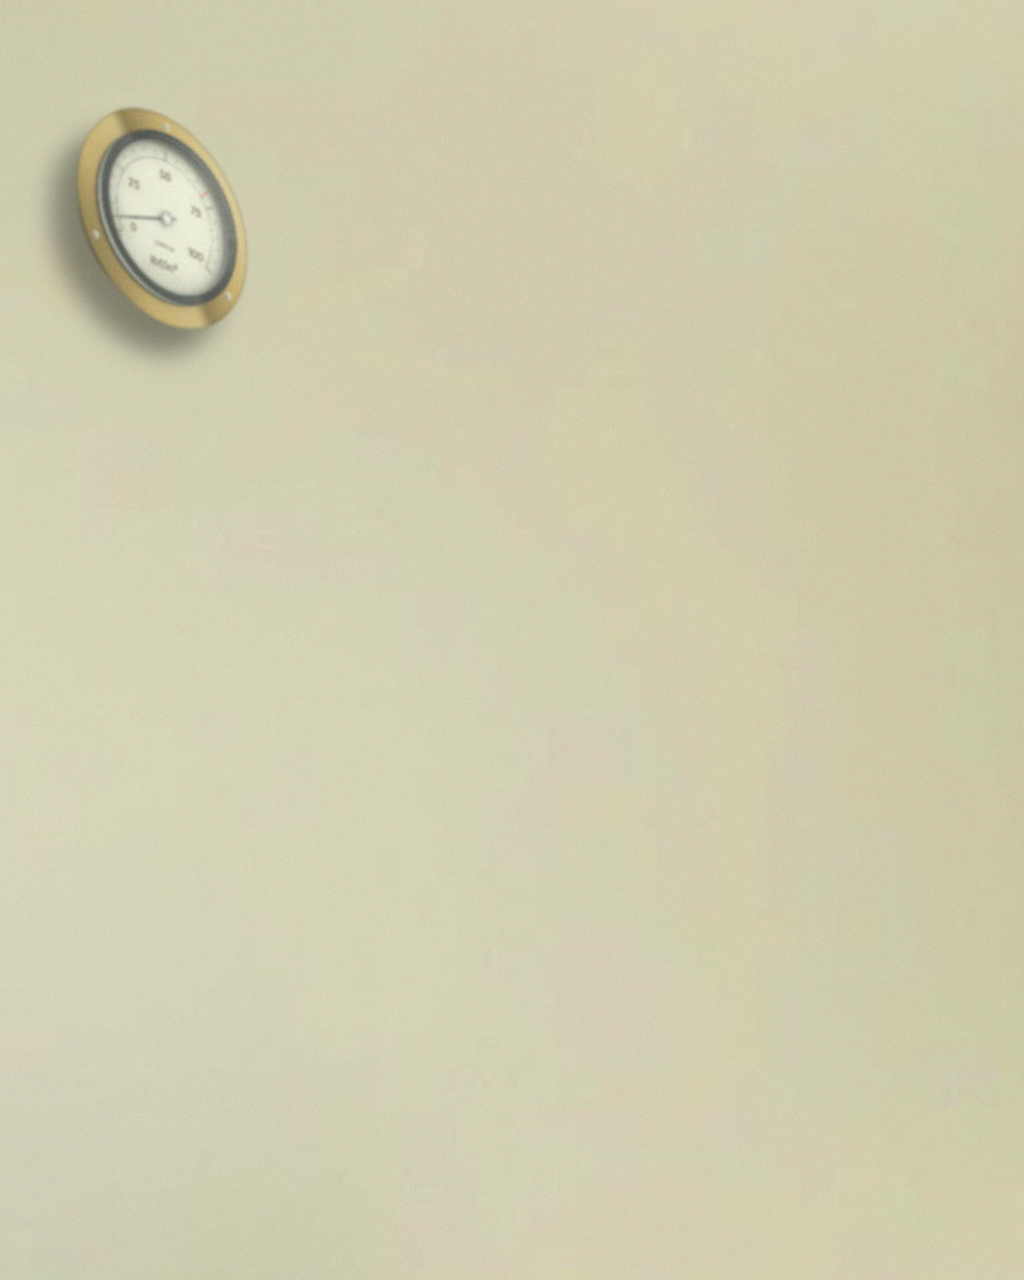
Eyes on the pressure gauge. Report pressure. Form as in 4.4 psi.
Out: 5 psi
